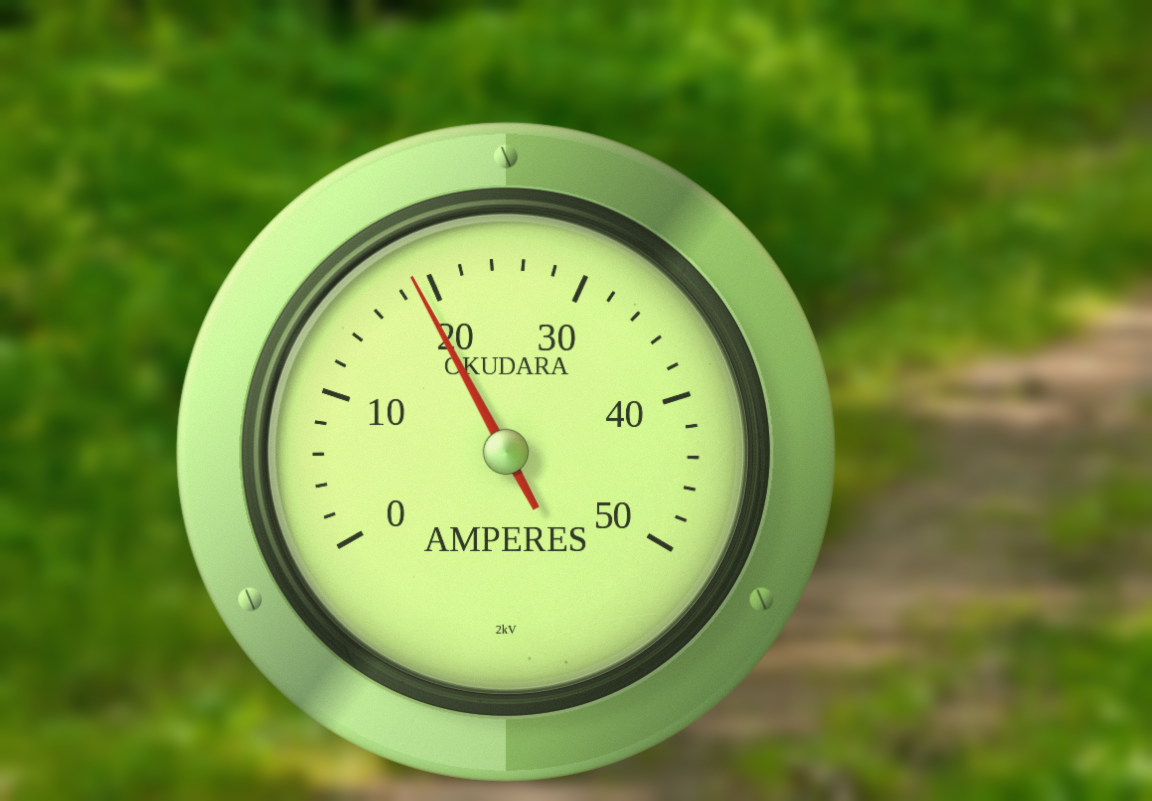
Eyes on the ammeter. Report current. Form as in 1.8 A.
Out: 19 A
